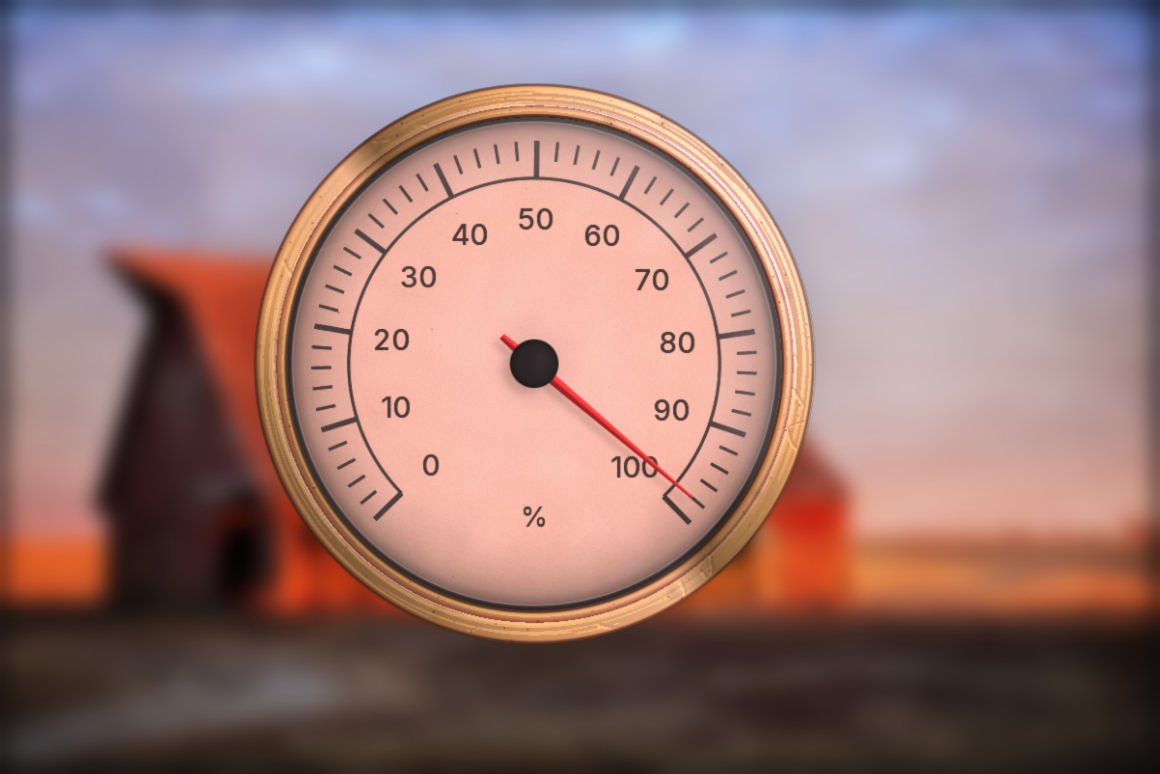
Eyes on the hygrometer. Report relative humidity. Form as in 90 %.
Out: 98 %
